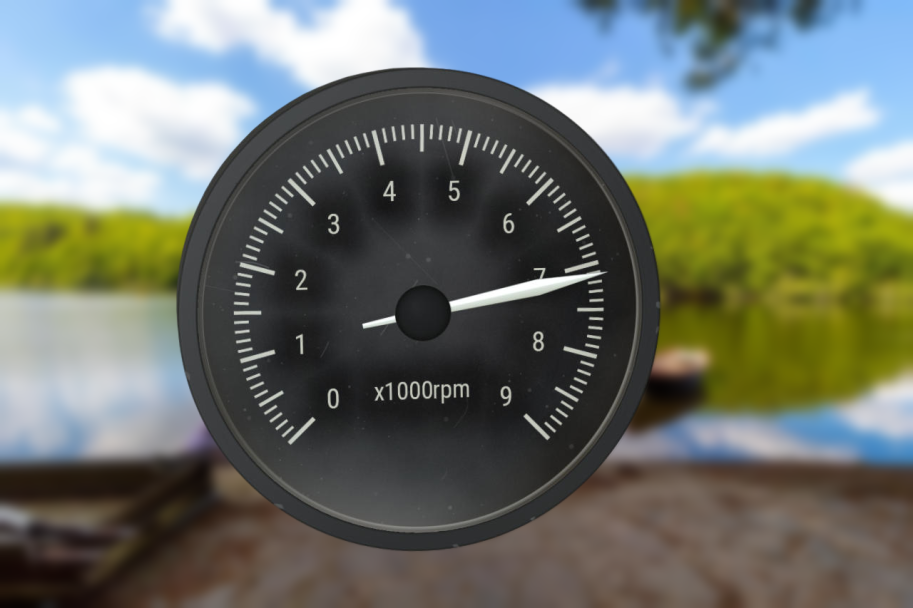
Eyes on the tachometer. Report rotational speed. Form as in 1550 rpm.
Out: 7100 rpm
